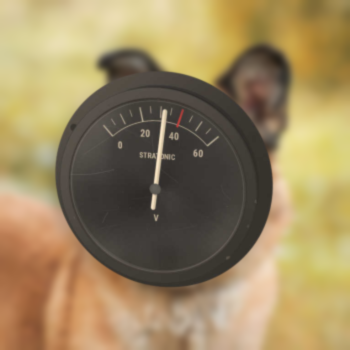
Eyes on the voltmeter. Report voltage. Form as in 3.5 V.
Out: 32.5 V
